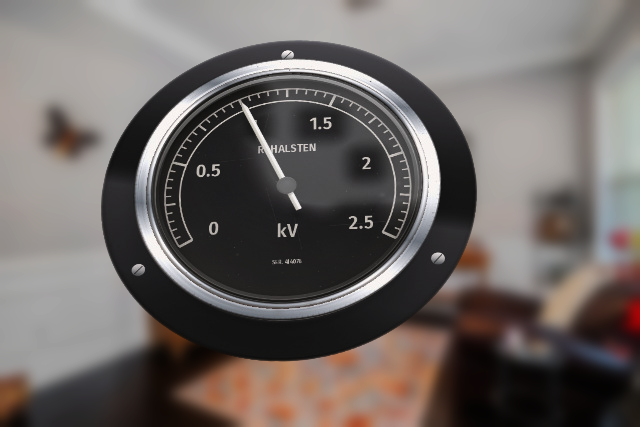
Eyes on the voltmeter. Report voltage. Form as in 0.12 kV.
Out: 1 kV
